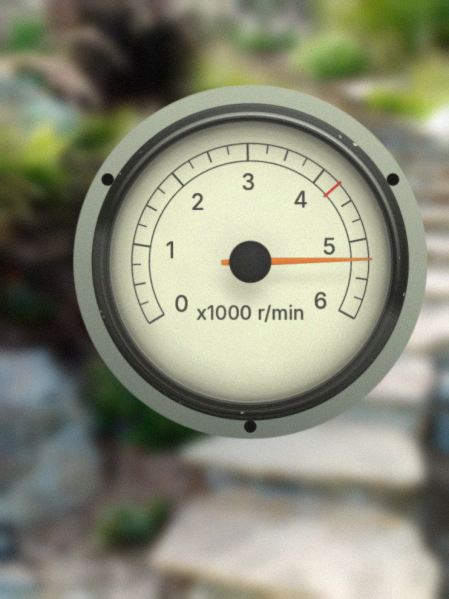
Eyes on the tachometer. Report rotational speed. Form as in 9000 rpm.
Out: 5250 rpm
